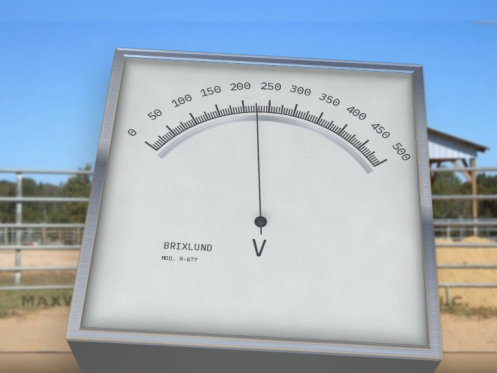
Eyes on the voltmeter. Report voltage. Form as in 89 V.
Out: 225 V
